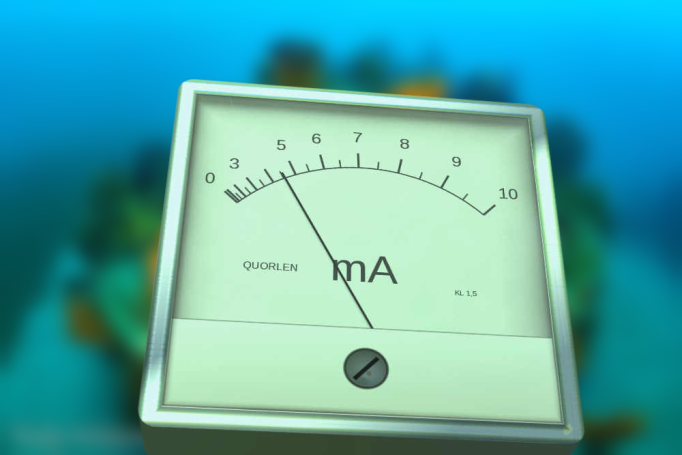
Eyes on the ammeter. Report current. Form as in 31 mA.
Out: 4.5 mA
